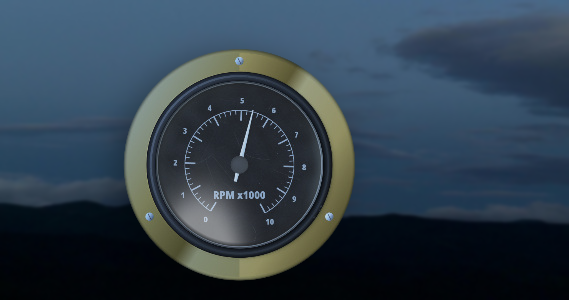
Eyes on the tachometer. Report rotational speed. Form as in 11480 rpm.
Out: 5400 rpm
